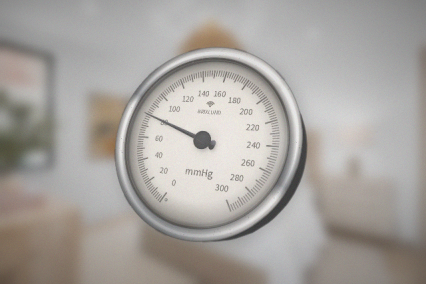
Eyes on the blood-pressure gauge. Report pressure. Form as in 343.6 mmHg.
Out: 80 mmHg
